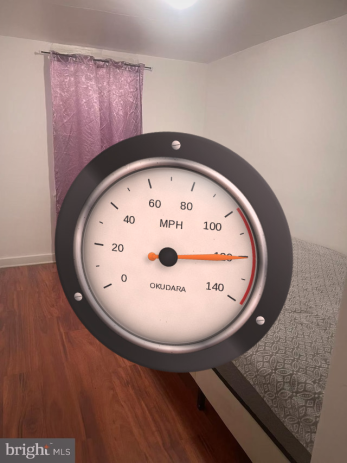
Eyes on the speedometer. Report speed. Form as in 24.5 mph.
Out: 120 mph
